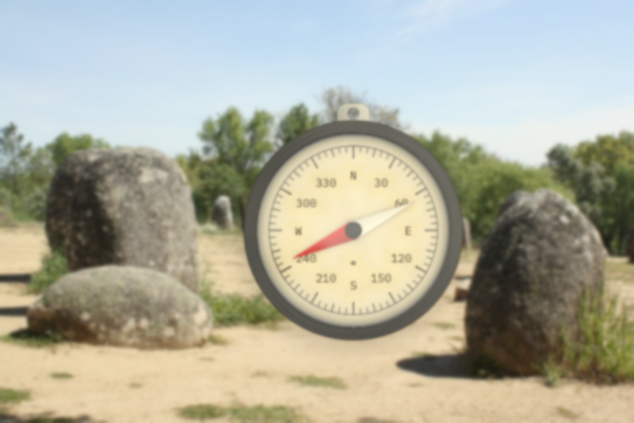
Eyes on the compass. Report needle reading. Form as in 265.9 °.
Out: 245 °
